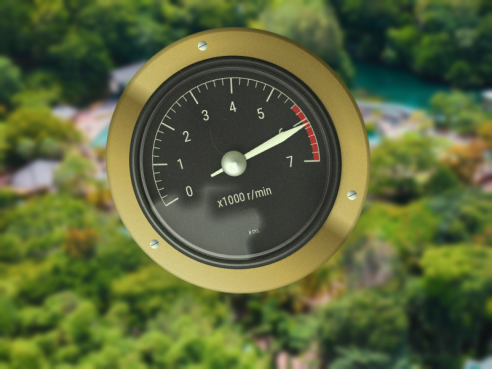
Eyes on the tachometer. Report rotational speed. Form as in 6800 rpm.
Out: 6100 rpm
